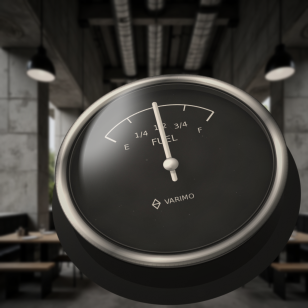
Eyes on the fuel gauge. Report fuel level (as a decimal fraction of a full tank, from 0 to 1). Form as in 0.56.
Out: 0.5
